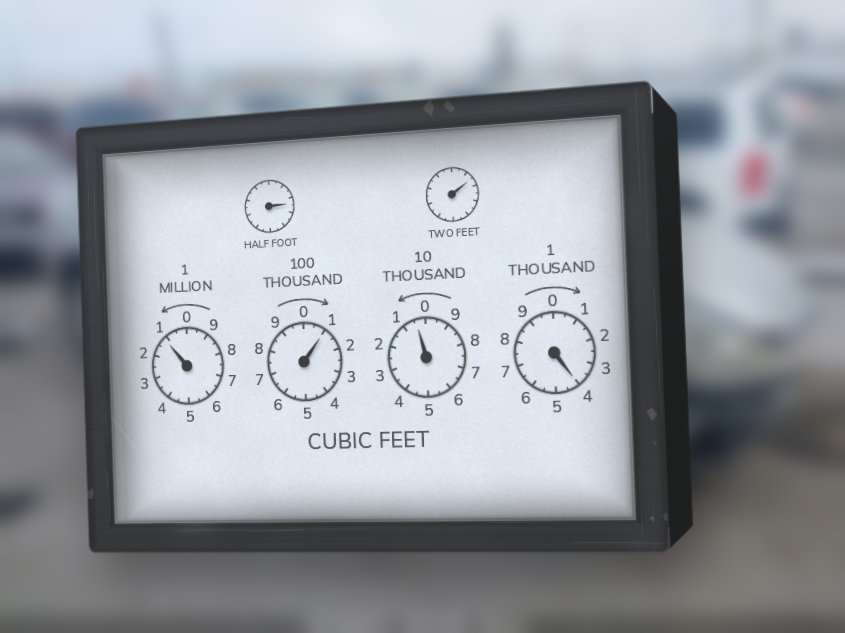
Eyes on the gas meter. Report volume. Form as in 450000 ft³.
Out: 110400 ft³
